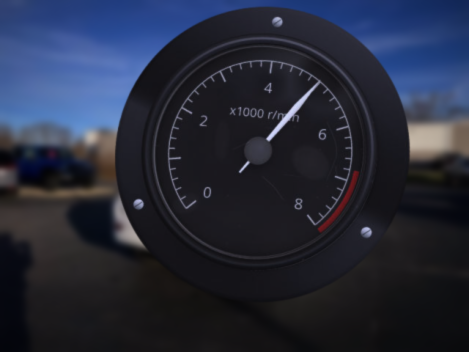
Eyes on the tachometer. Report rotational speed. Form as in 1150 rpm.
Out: 5000 rpm
